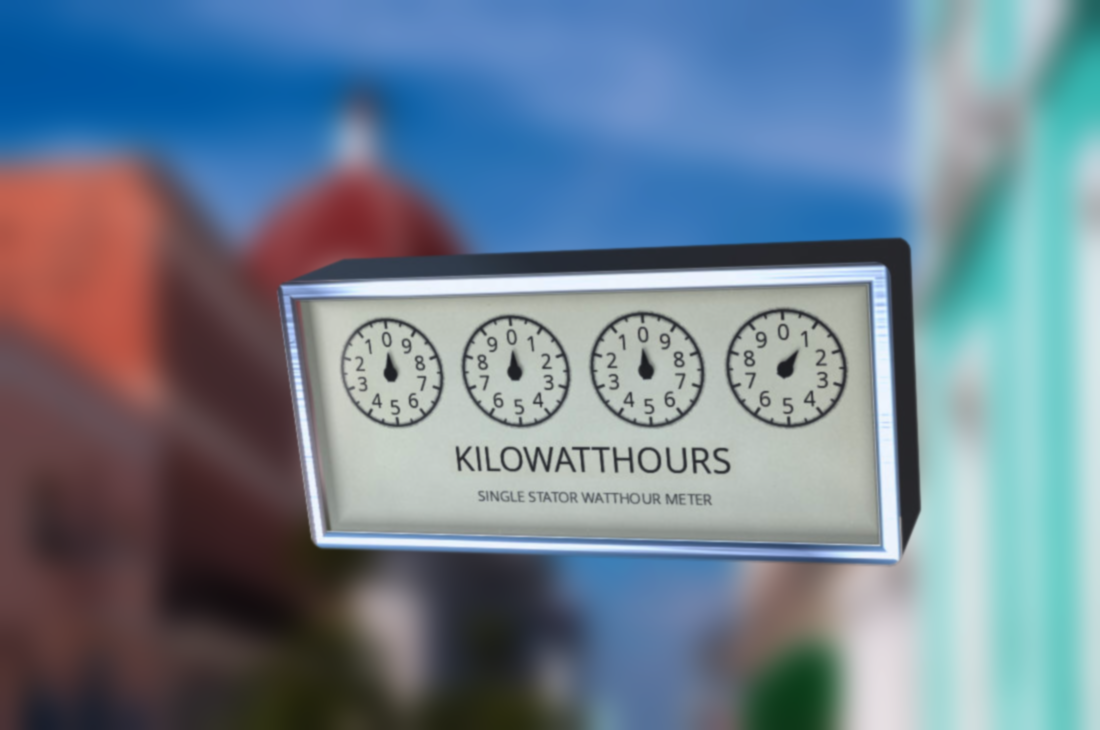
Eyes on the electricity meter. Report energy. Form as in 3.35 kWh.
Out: 1 kWh
